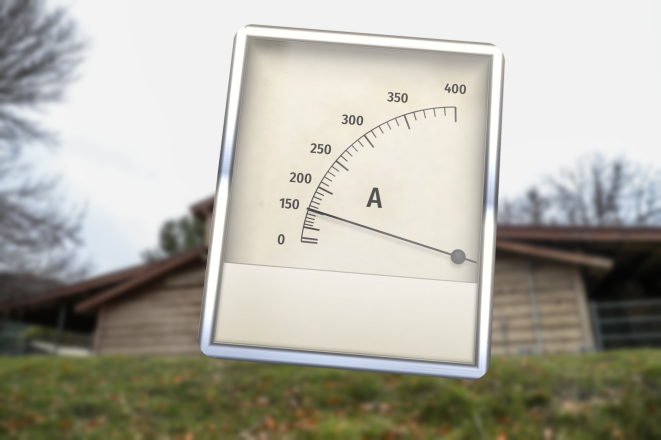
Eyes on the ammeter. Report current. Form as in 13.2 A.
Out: 150 A
